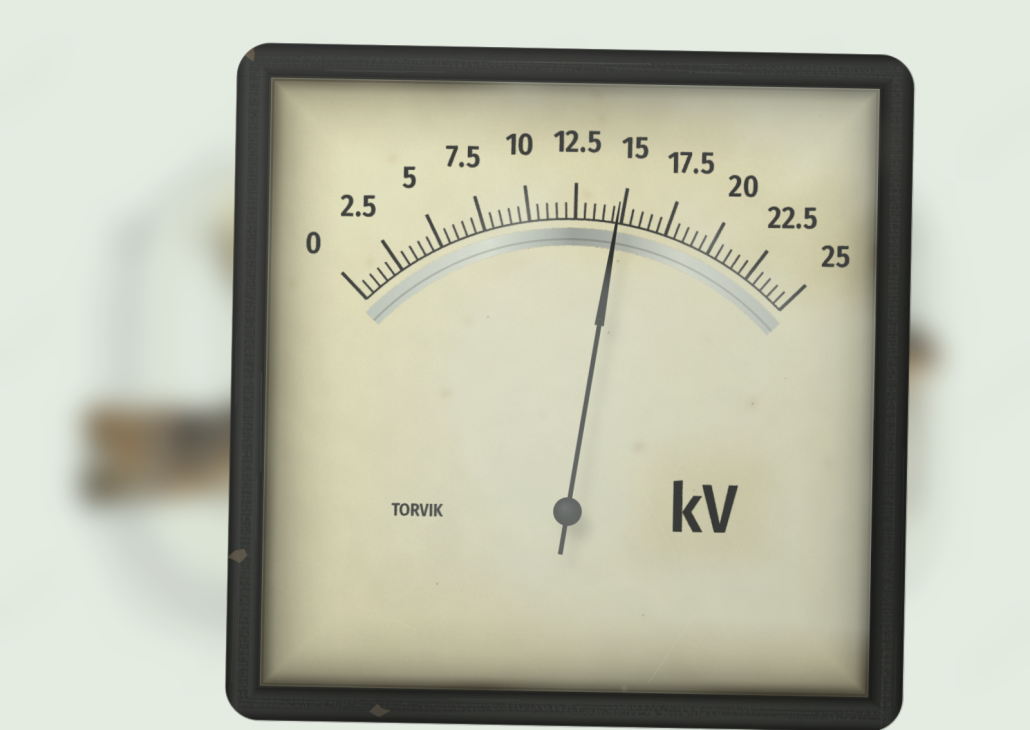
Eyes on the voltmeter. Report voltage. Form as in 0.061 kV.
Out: 14.75 kV
